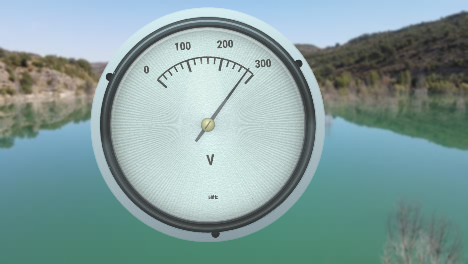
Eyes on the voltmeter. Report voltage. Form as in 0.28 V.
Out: 280 V
